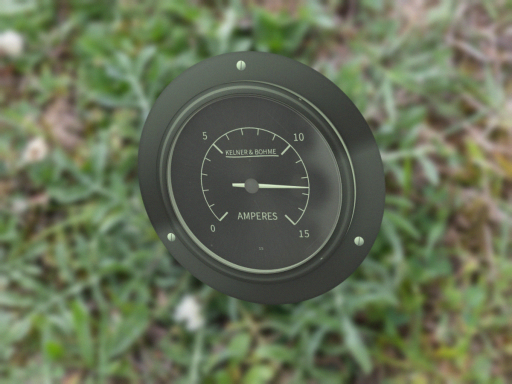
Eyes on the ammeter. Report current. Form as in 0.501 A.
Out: 12.5 A
